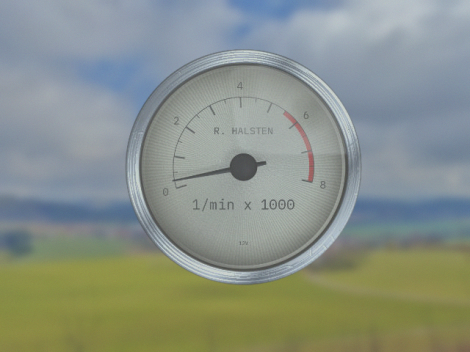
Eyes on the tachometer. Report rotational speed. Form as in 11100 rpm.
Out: 250 rpm
